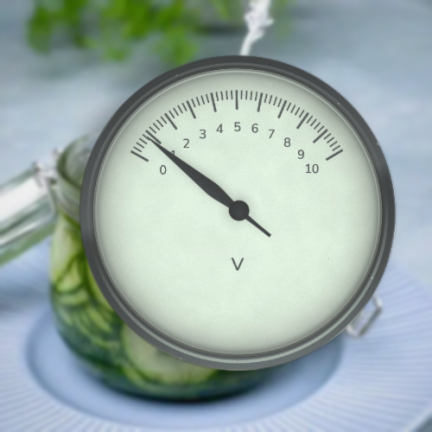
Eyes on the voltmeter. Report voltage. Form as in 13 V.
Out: 0.8 V
